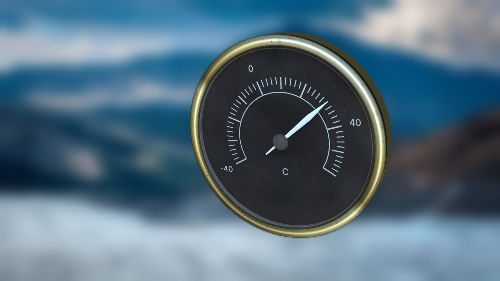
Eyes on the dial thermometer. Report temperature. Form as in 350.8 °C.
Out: 30 °C
